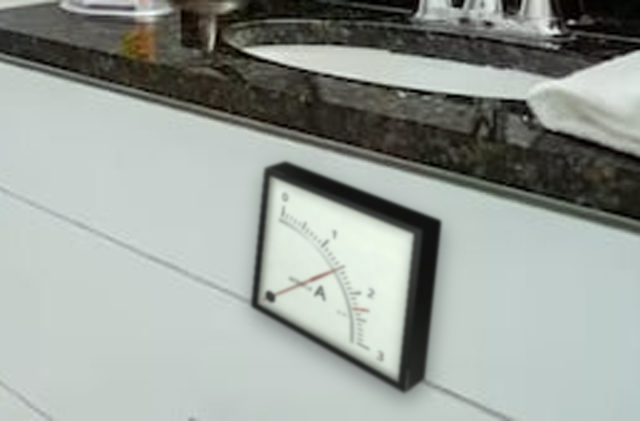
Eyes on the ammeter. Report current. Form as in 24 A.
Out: 1.5 A
